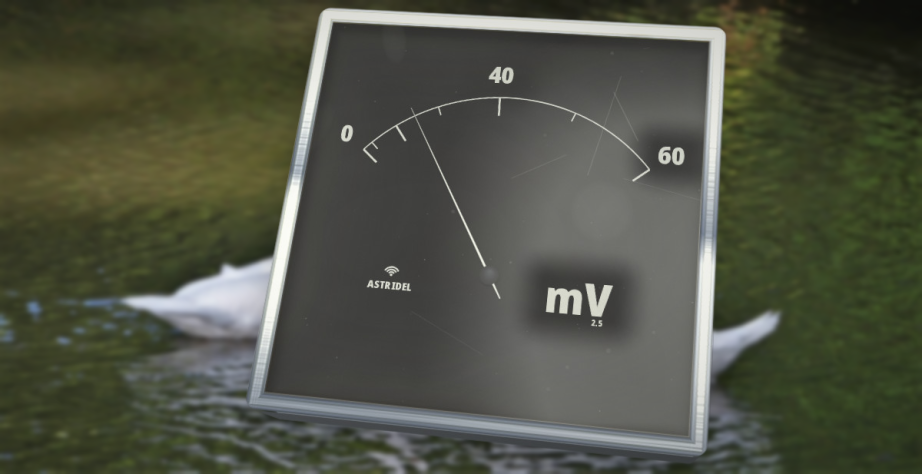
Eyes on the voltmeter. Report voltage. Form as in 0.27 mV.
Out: 25 mV
